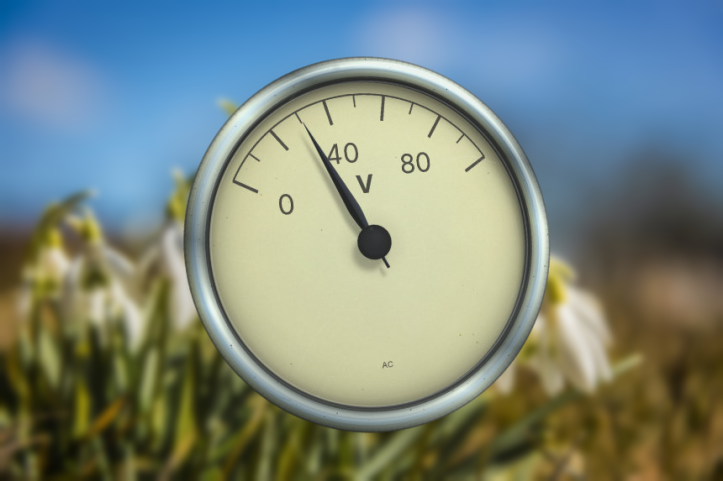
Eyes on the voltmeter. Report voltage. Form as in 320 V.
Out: 30 V
